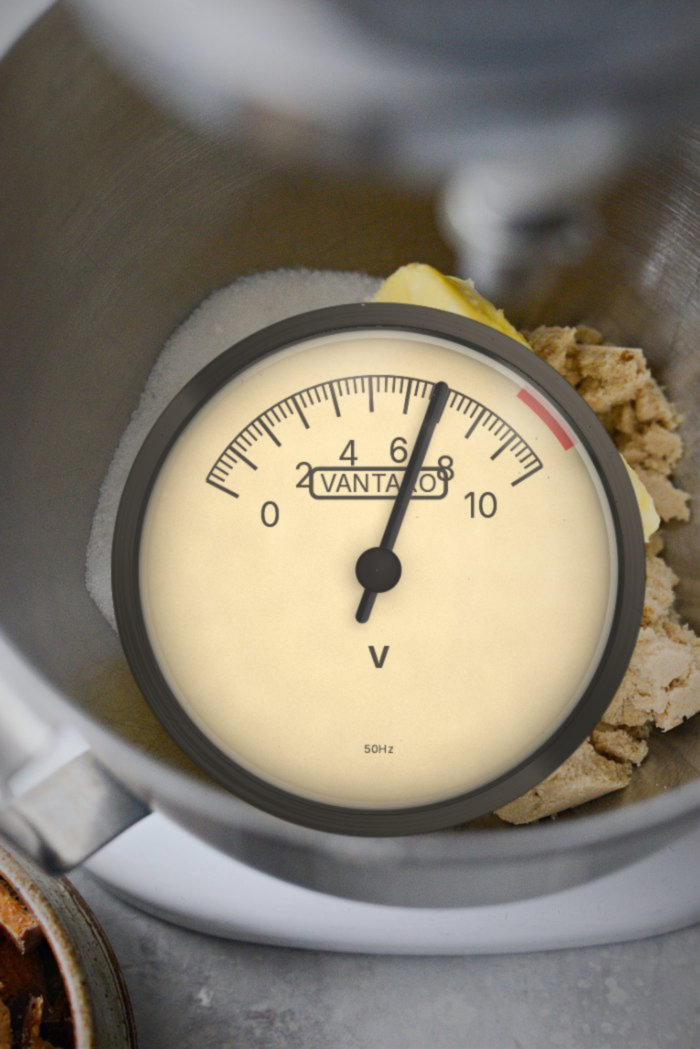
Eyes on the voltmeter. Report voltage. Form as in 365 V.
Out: 6.8 V
